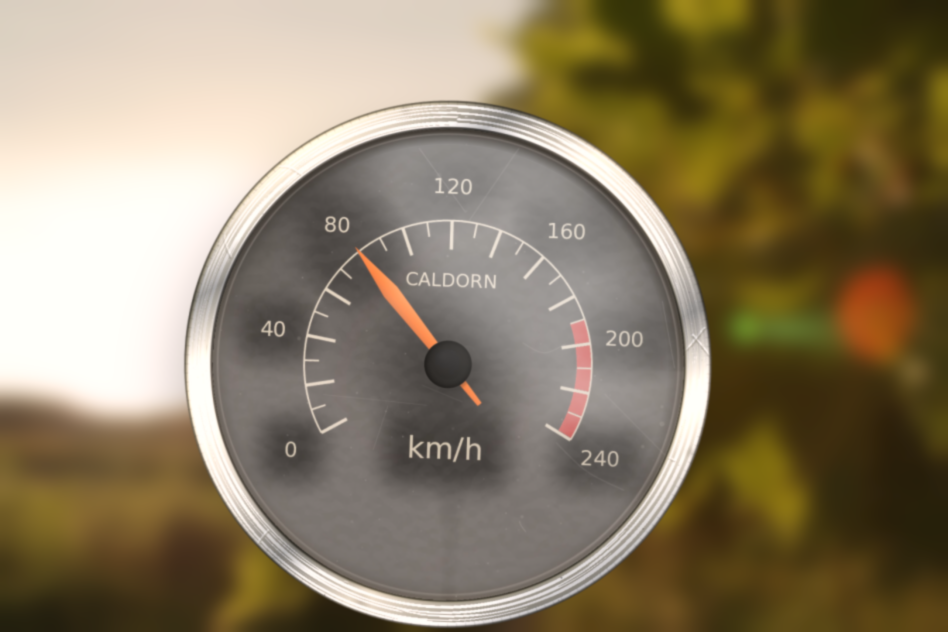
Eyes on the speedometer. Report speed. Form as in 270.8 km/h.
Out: 80 km/h
